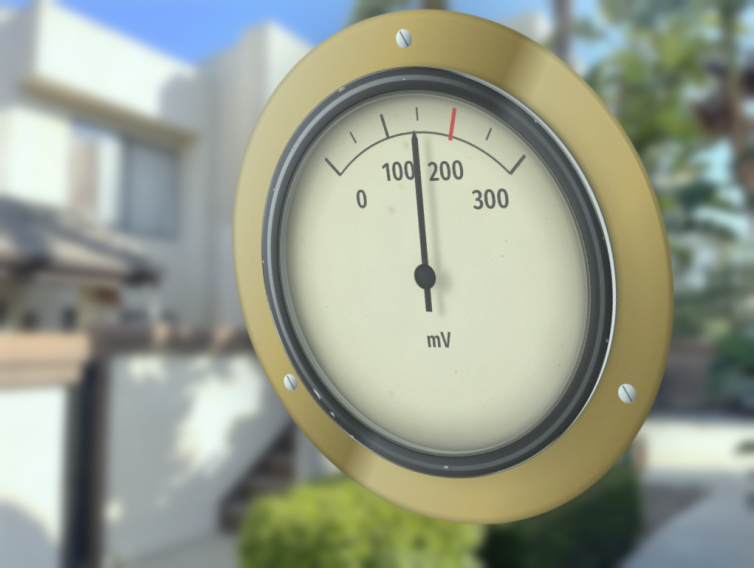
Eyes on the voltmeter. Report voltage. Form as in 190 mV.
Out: 150 mV
